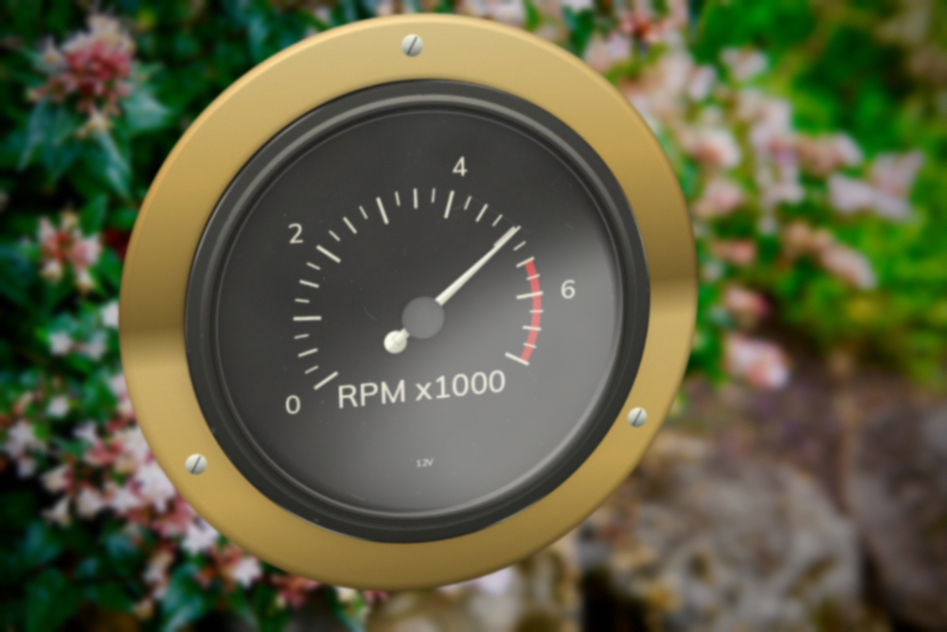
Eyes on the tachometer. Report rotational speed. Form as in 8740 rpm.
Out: 5000 rpm
